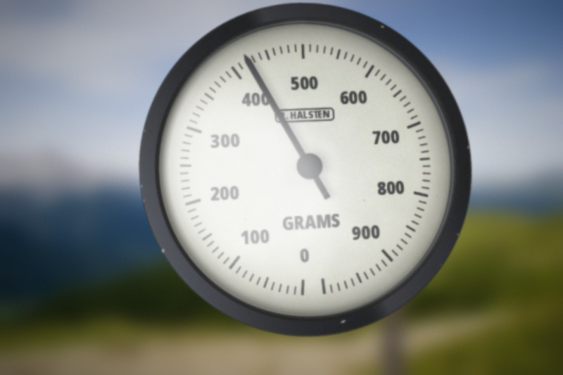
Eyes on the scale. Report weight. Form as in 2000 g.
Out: 420 g
